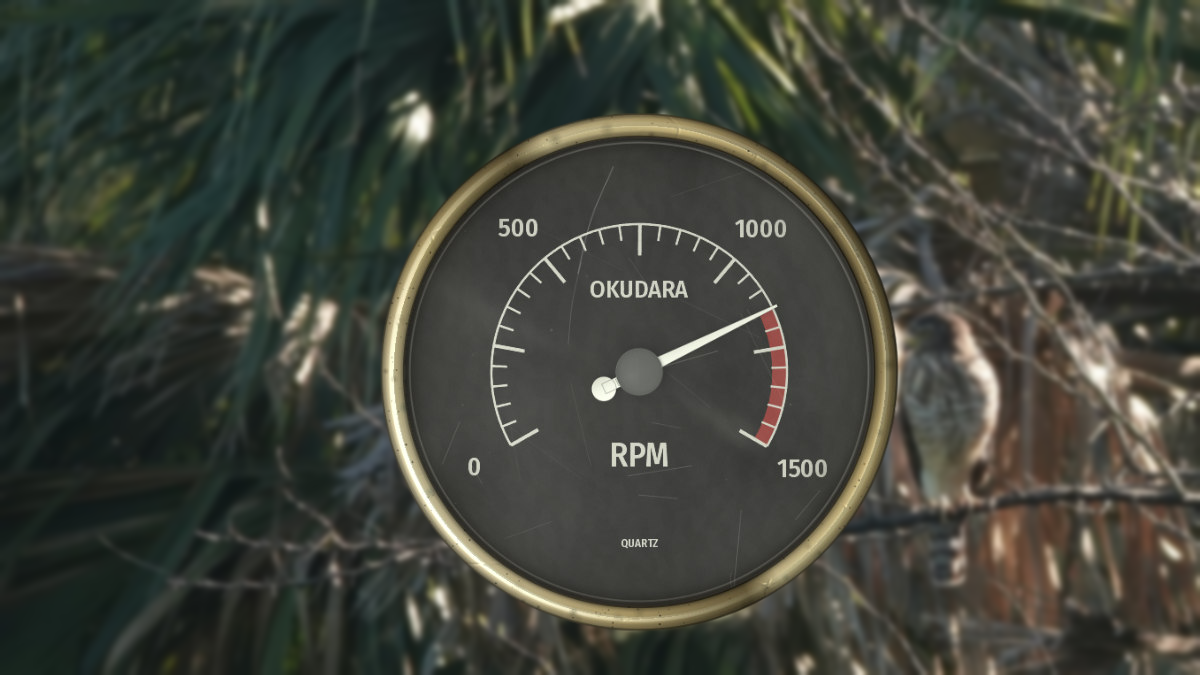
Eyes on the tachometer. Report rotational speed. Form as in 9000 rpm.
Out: 1150 rpm
